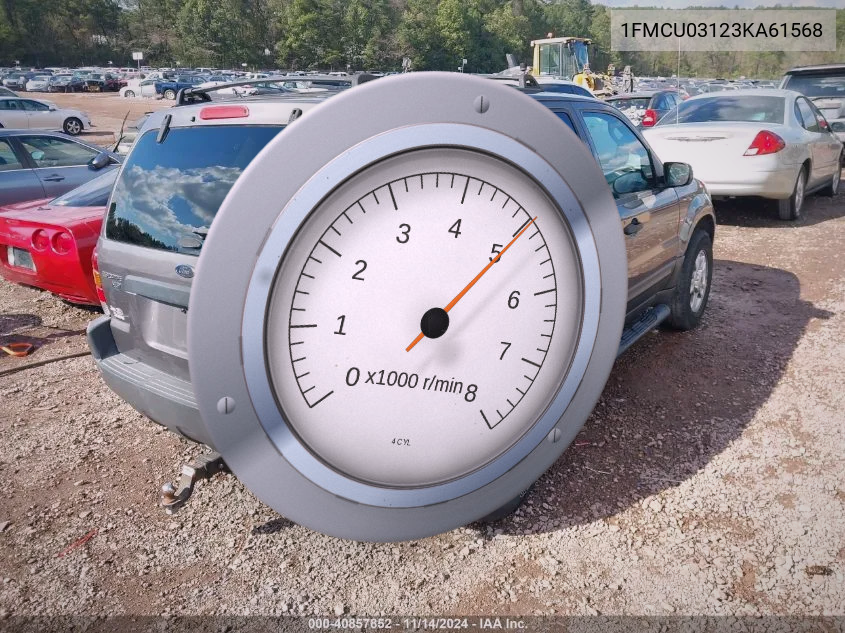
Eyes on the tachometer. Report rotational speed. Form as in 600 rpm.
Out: 5000 rpm
